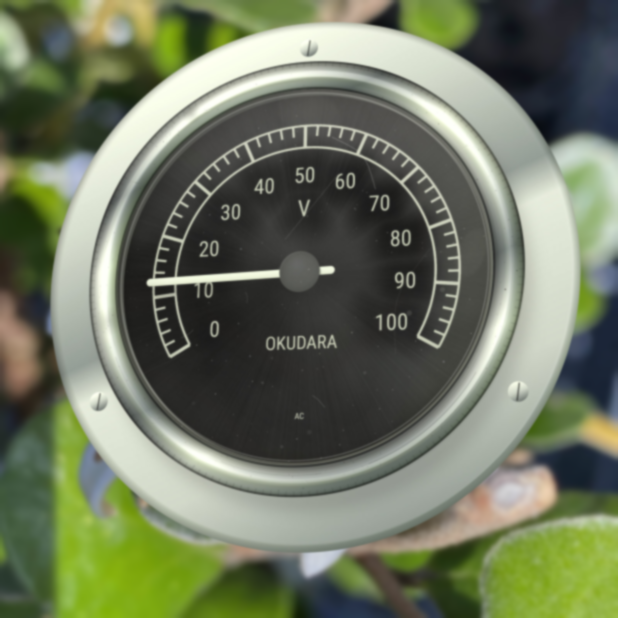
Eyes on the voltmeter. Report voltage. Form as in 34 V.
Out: 12 V
